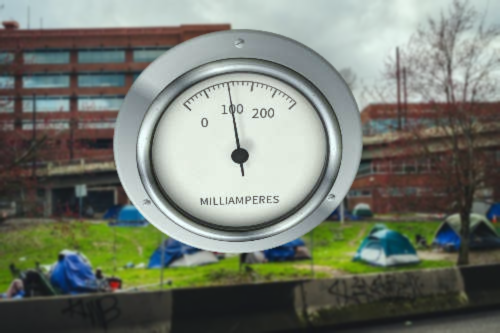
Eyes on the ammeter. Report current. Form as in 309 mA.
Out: 100 mA
